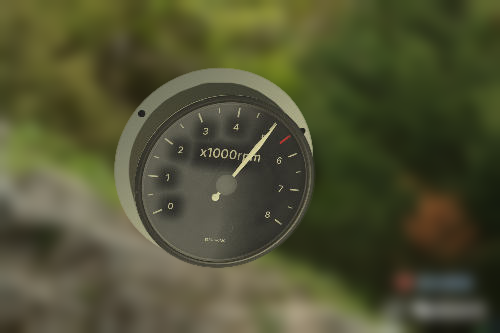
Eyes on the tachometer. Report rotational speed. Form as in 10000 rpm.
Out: 5000 rpm
